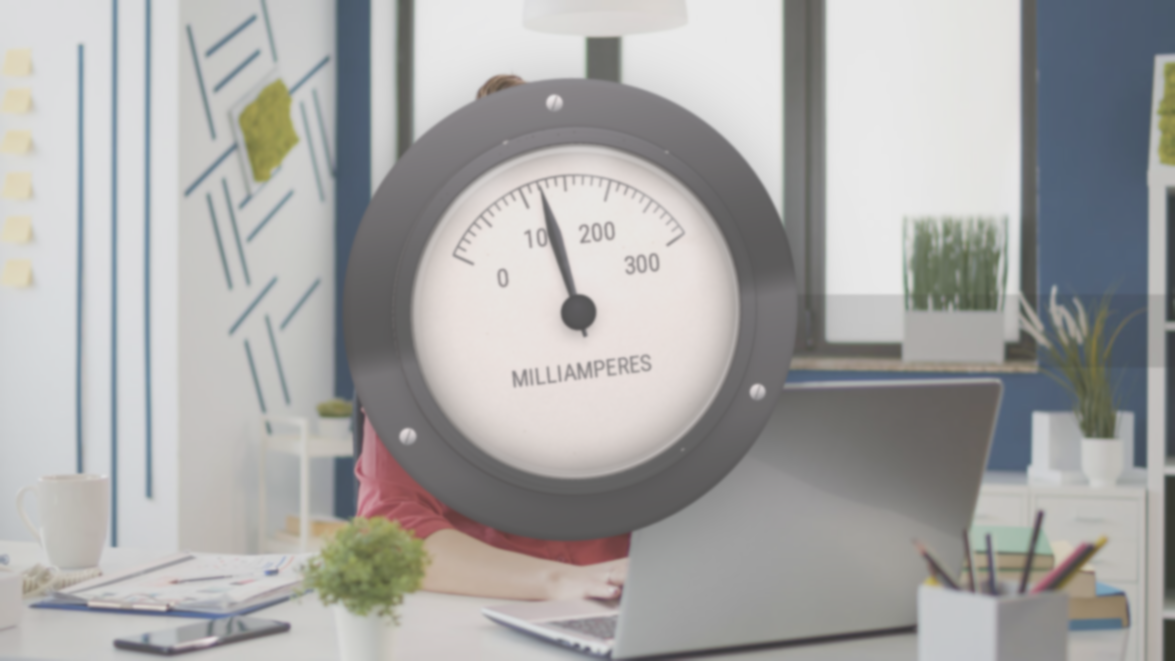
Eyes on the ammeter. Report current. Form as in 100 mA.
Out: 120 mA
